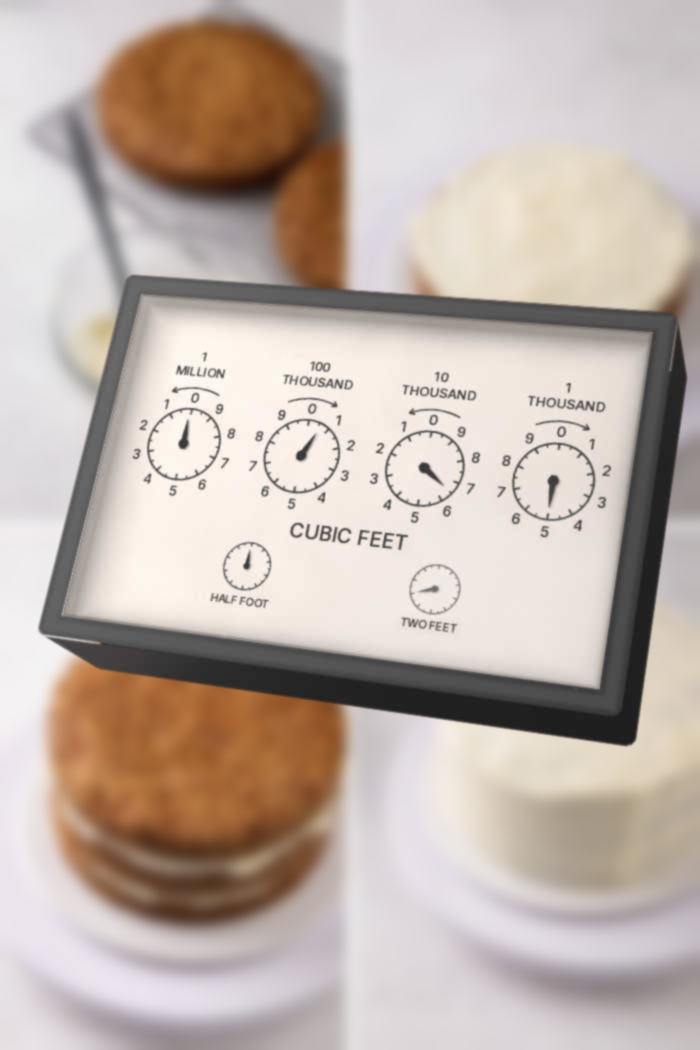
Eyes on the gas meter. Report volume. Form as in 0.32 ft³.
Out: 6500 ft³
